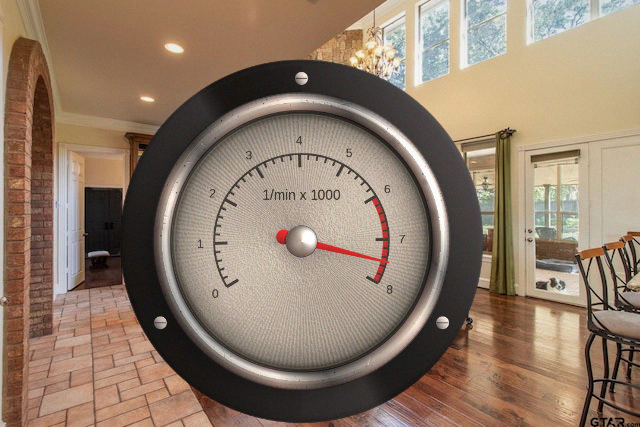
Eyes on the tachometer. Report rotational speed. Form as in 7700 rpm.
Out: 7500 rpm
